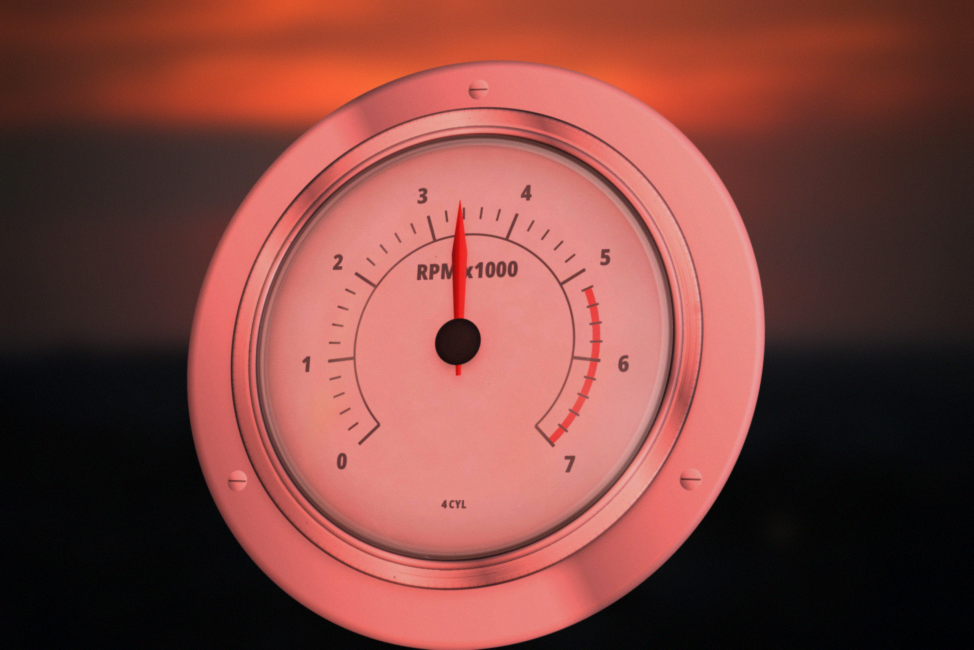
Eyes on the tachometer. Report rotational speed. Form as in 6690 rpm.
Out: 3400 rpm
